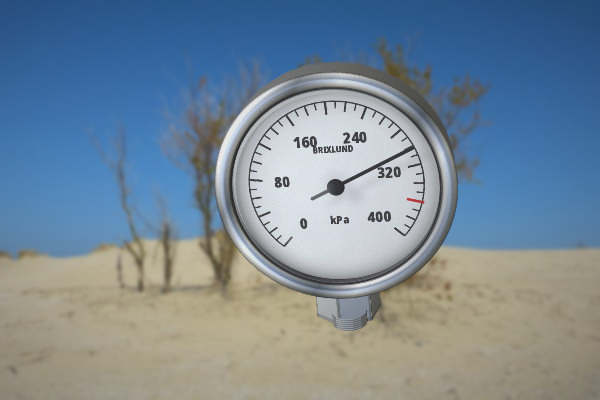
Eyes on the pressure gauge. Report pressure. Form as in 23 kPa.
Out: 300 kPa
